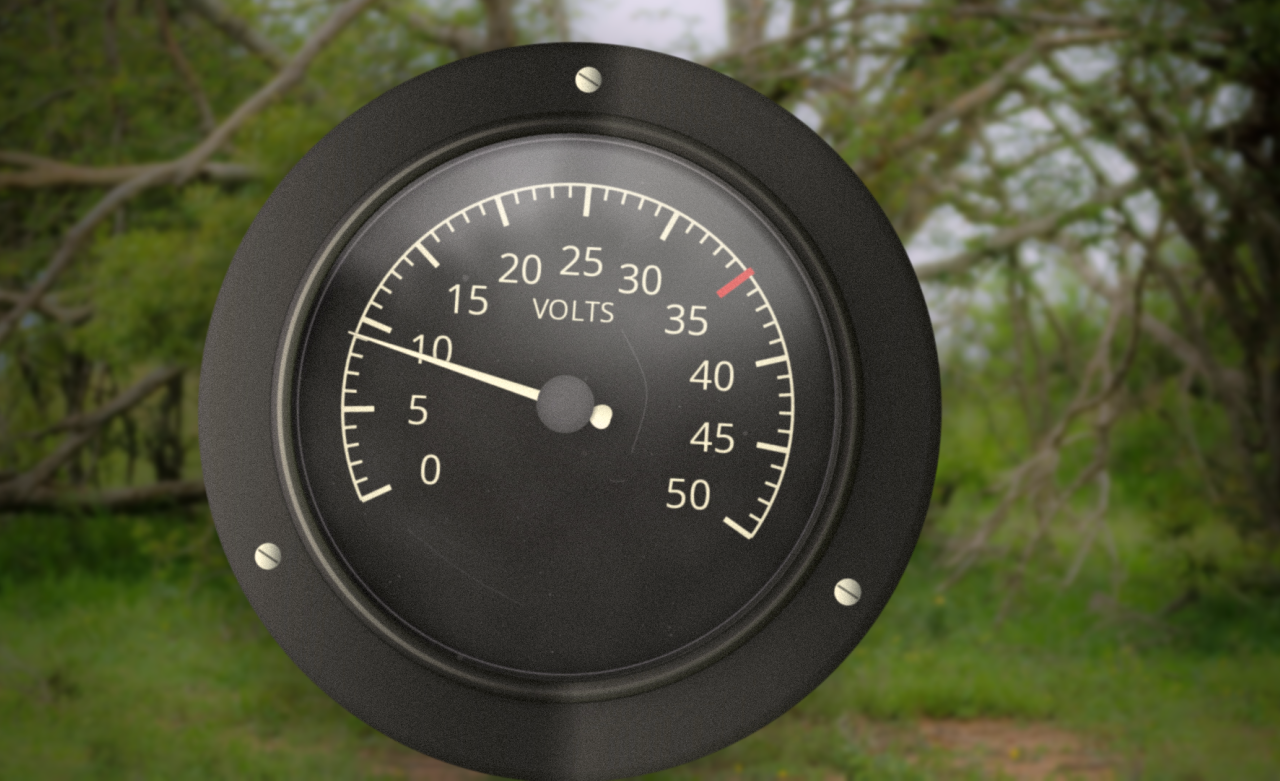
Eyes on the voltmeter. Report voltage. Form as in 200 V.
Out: 9 V
